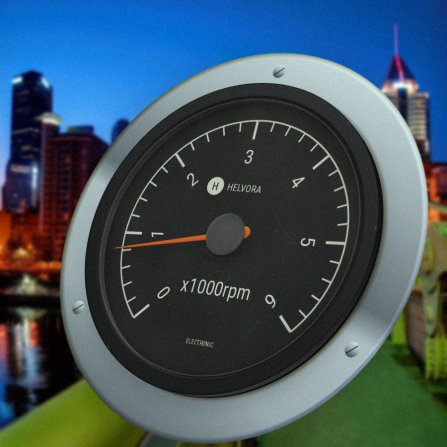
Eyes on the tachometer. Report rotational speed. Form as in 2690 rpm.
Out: 800 rpm
